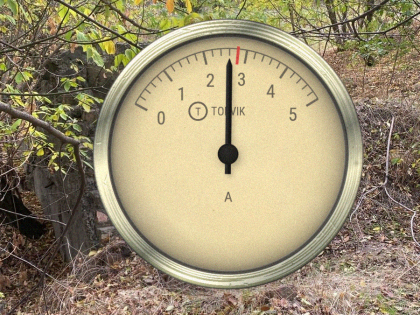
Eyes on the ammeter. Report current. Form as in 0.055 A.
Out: 2.6 A
